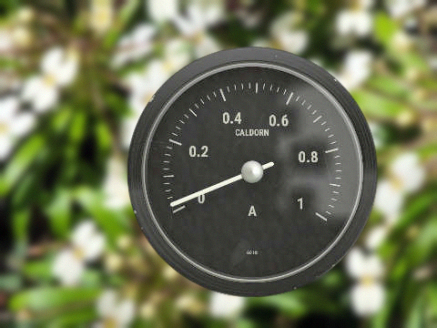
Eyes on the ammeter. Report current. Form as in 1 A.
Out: 0.02 A
